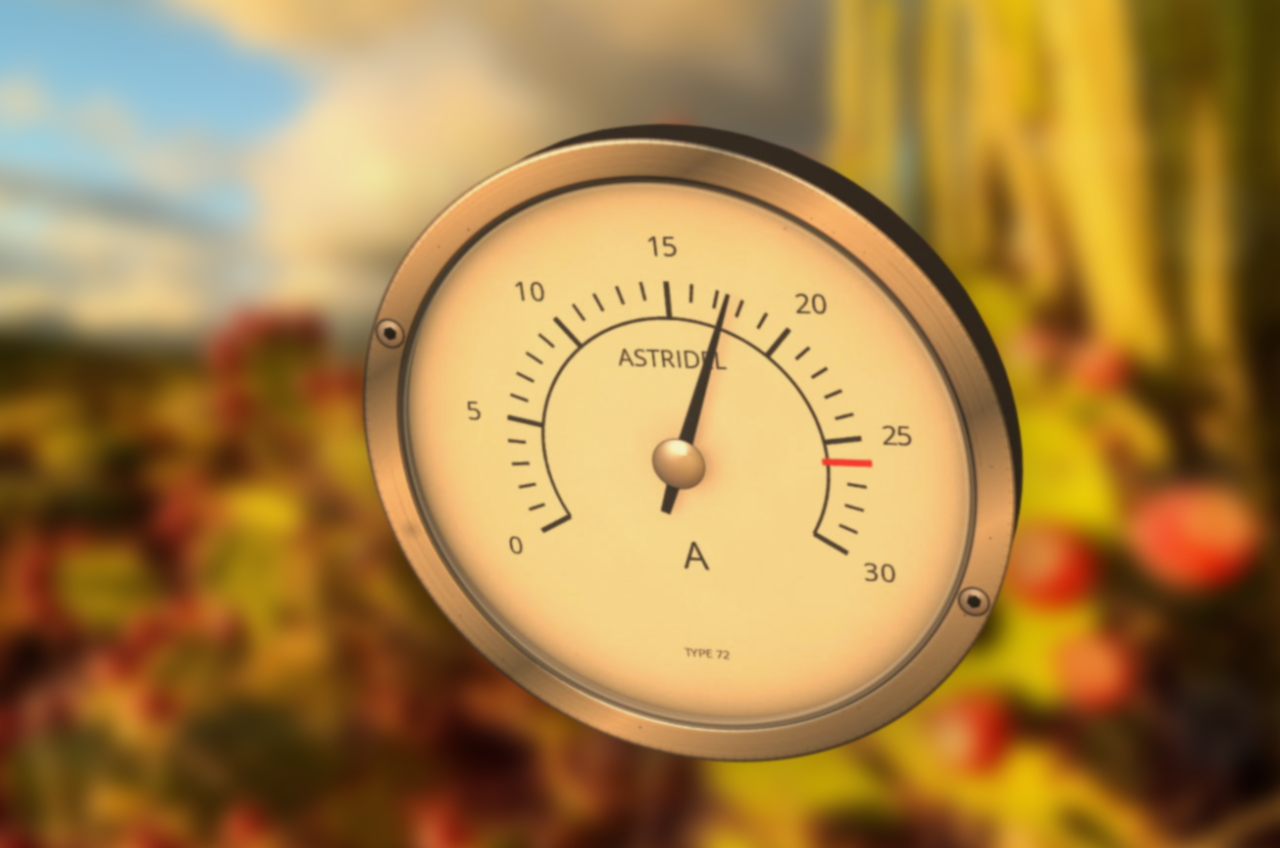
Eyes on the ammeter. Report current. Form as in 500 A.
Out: 17.5 A
